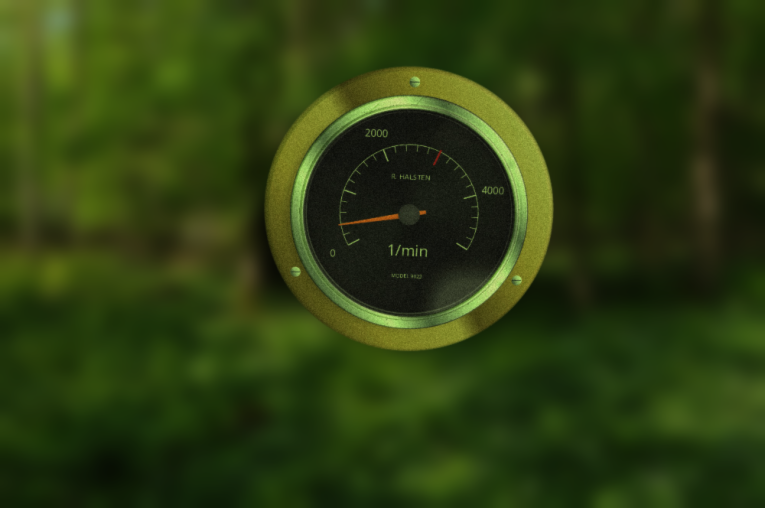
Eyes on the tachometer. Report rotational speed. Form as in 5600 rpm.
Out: 400 rpm
